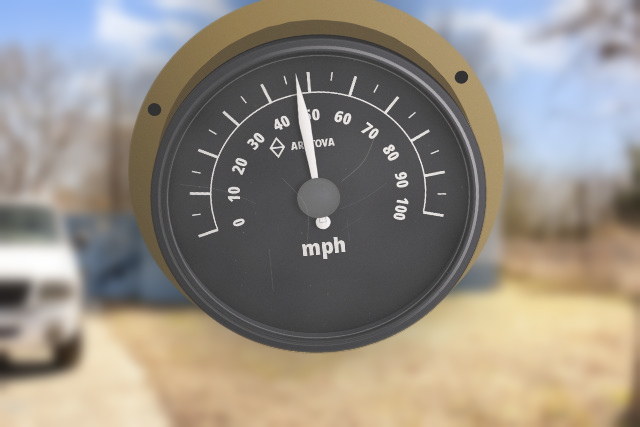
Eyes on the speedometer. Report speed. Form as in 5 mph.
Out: 47.5 mph
